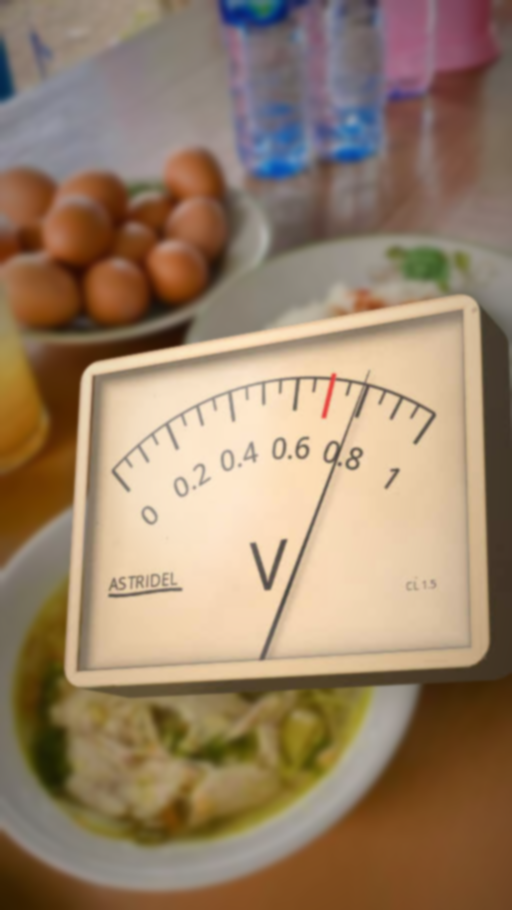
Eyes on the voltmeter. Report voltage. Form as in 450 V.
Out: 0.8 V
